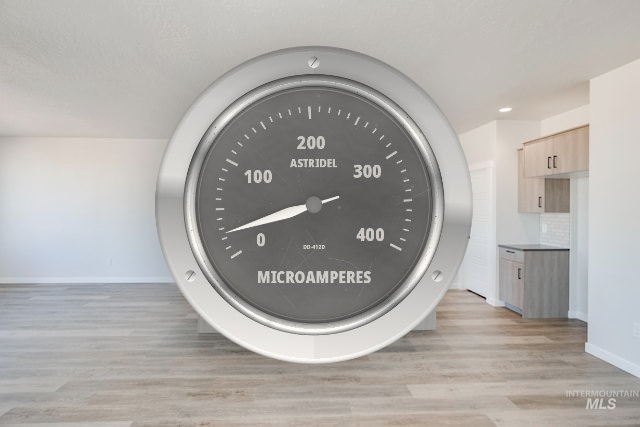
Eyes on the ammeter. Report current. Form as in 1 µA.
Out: 25 µA
